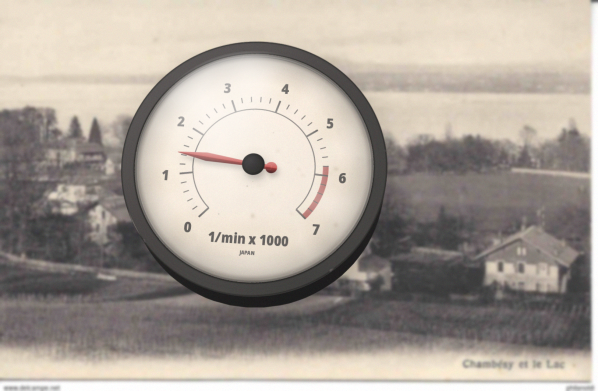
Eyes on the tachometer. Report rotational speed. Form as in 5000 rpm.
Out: 1400 rpm
